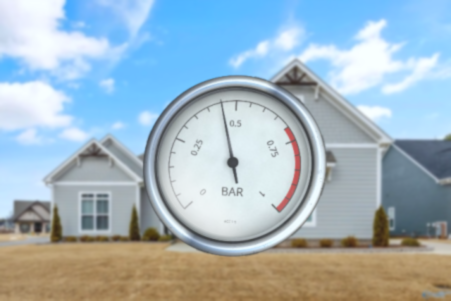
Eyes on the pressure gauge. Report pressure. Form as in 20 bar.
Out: 0.45 bar
